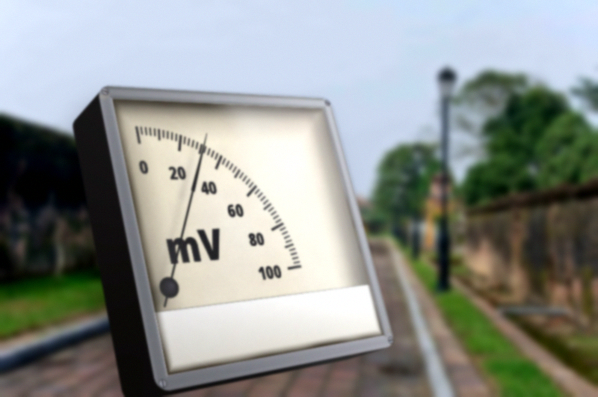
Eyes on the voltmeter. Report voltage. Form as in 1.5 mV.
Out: 30 mV
